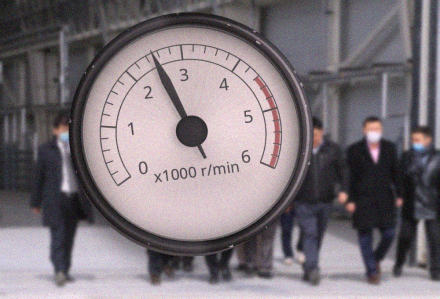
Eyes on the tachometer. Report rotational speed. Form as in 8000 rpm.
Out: 2500 rpm
